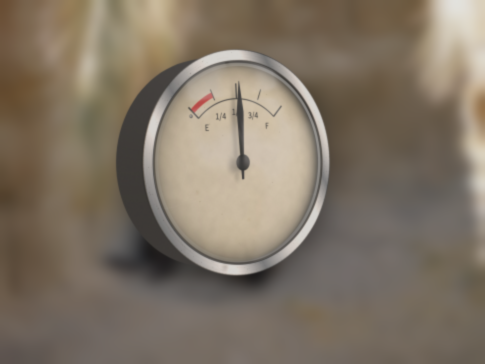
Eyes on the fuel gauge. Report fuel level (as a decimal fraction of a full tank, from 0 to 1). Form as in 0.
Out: 0.5
